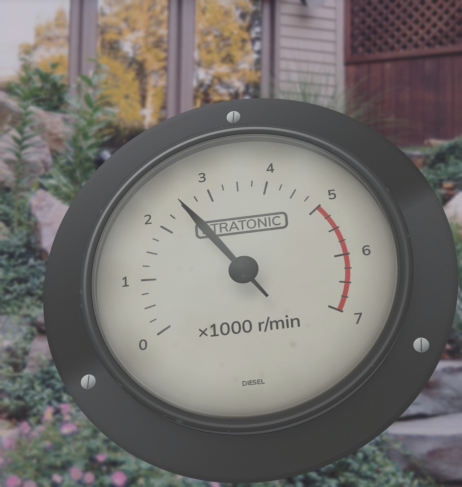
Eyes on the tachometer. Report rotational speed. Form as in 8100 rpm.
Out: 2500 rpm
